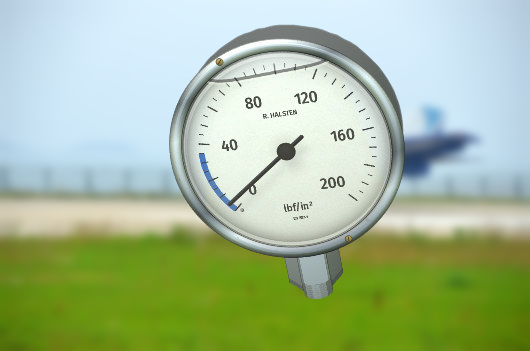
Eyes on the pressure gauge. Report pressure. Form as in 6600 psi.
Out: 5 psi
